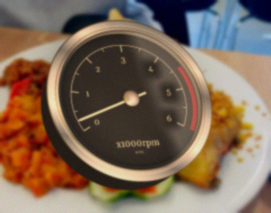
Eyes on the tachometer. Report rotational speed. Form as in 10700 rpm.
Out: 250 rpm
